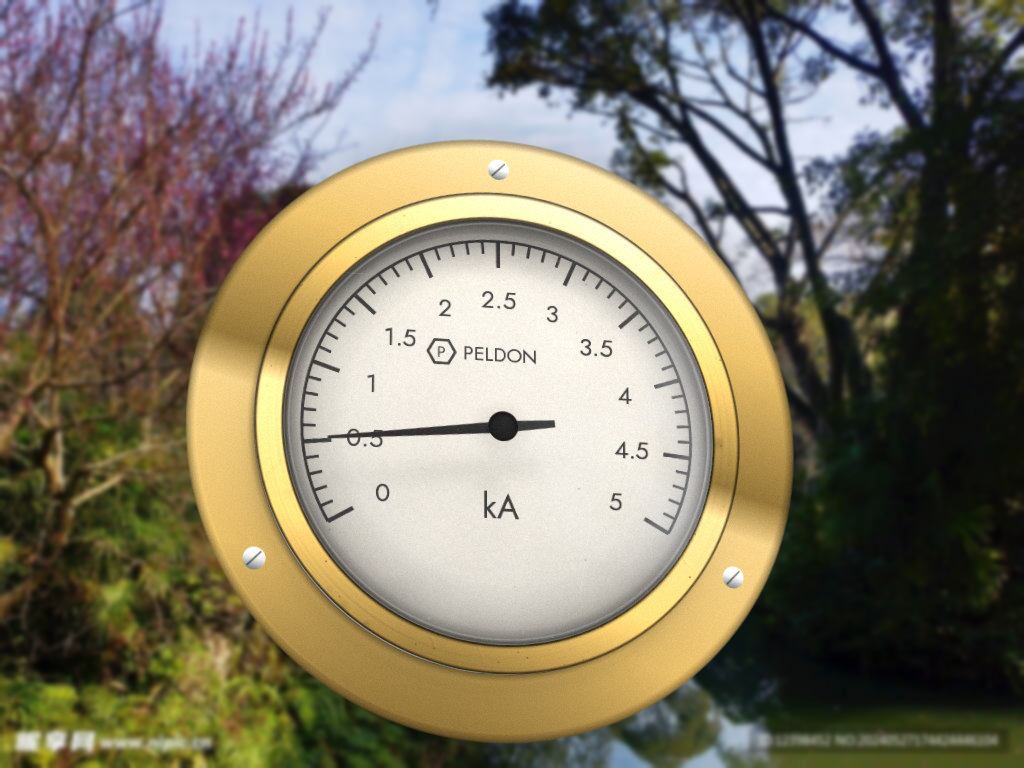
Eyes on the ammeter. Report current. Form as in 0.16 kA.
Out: 0.5 kA
